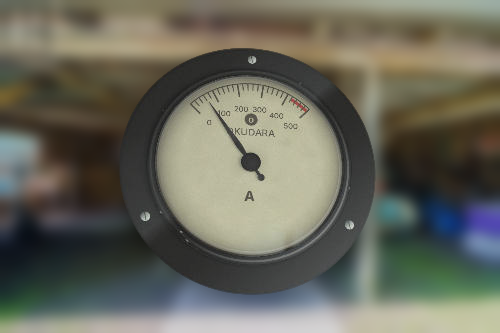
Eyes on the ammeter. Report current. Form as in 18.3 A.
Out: 60 A
